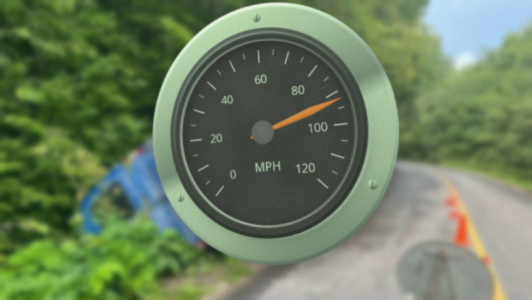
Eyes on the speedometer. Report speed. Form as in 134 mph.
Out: 92.5 mph
